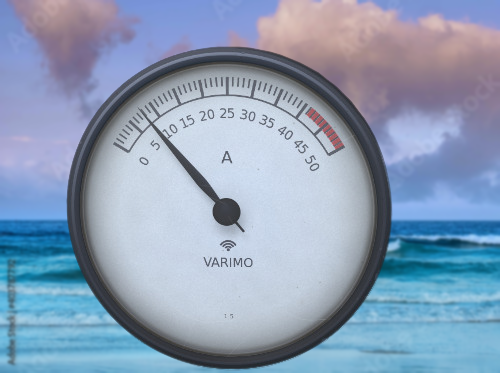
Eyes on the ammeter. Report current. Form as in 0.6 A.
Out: 8 A
